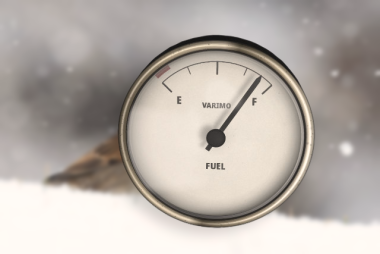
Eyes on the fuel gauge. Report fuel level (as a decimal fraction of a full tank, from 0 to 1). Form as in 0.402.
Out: 0.875
